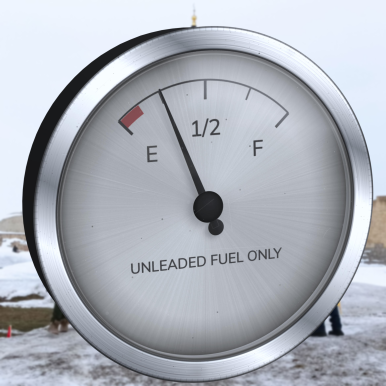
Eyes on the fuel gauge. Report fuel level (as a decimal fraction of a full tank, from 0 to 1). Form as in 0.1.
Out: 0.25
